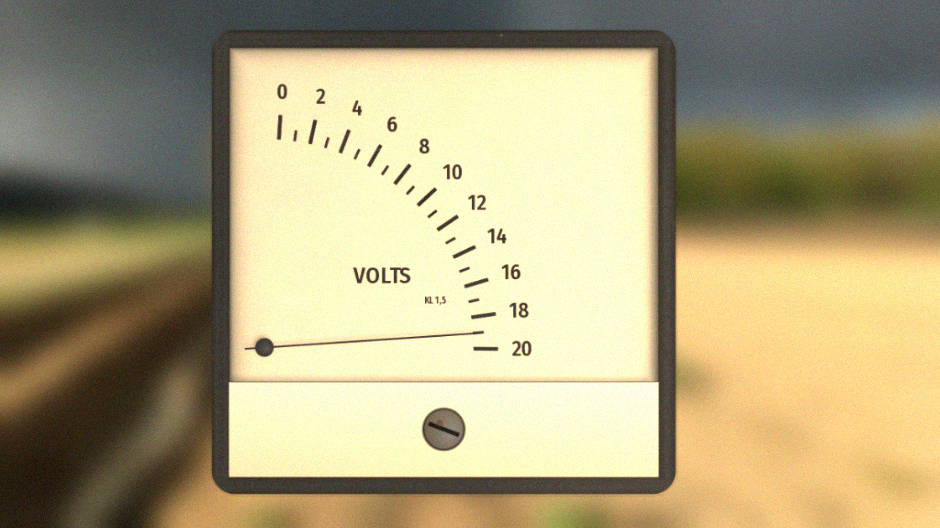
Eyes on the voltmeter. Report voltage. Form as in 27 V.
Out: 19 V
